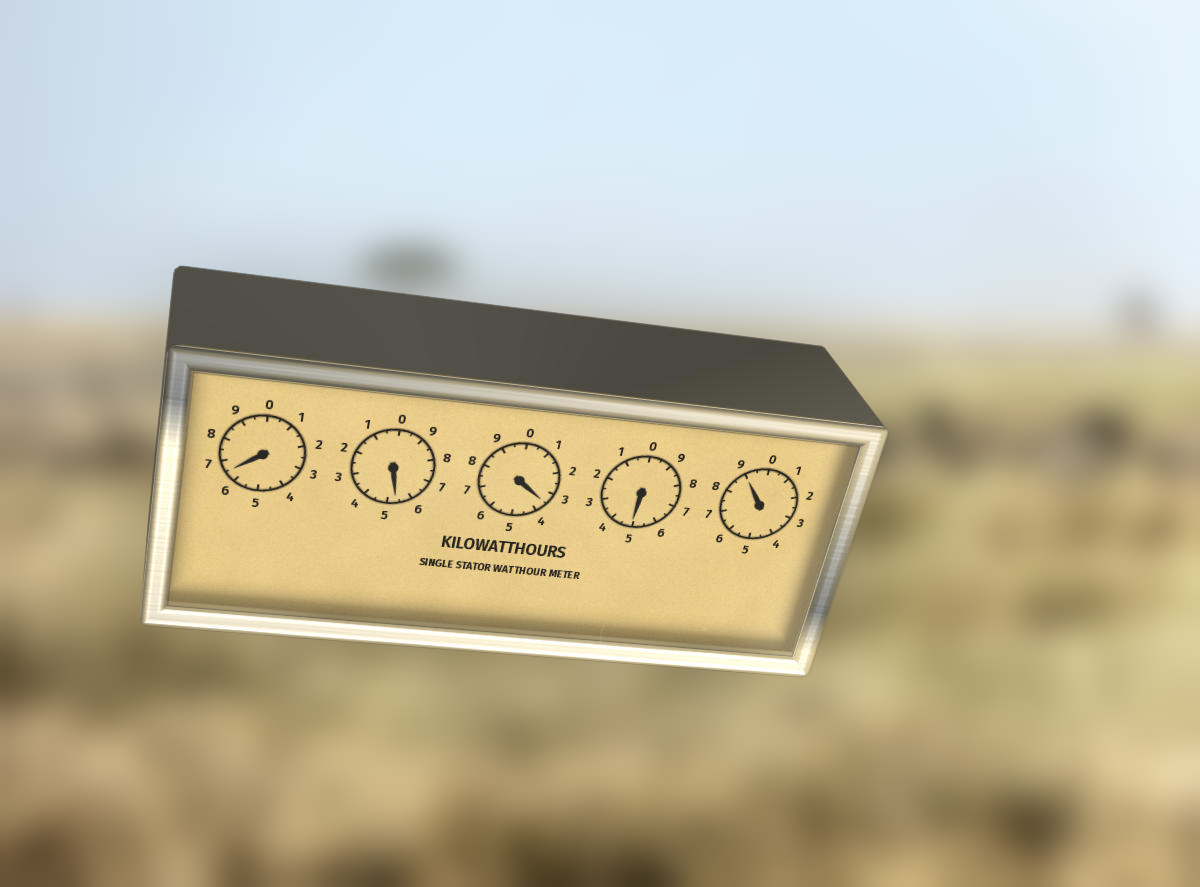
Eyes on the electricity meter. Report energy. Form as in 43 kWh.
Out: 65349 kWh
